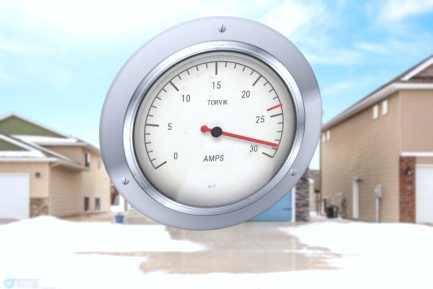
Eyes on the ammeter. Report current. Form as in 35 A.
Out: 28.5 A
